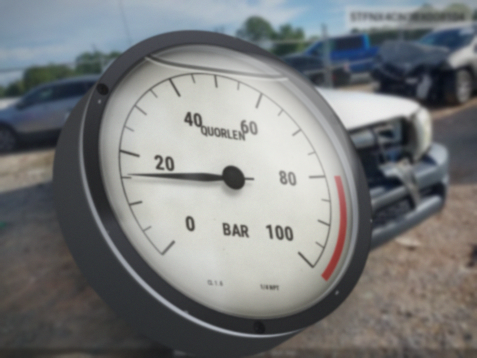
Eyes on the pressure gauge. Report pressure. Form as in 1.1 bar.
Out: 15 bar
